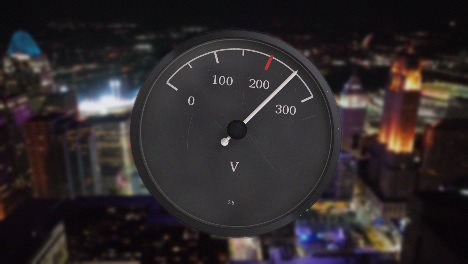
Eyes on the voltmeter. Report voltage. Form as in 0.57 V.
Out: 250 V
